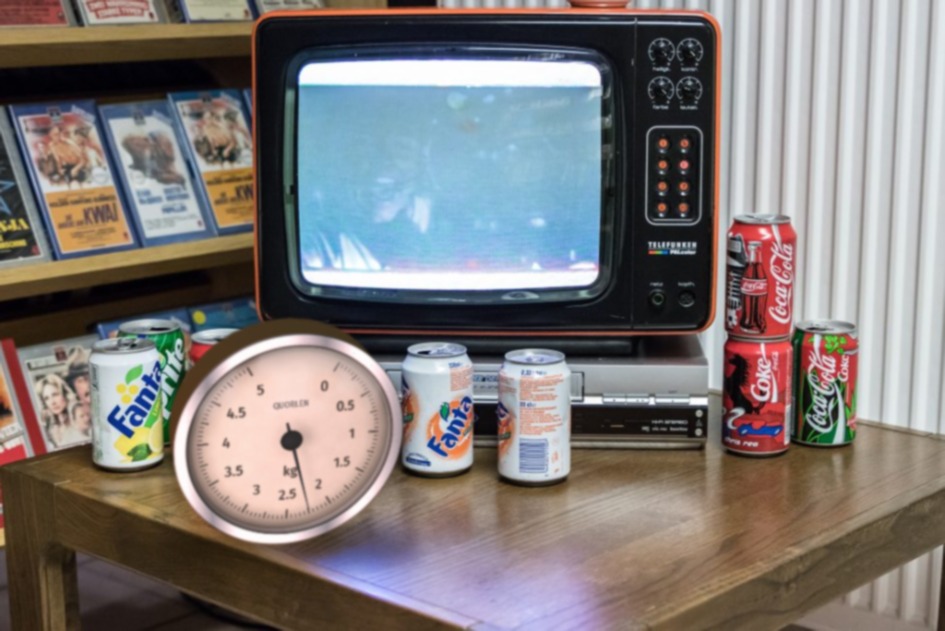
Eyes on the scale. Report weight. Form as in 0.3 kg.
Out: 2.25 kg
